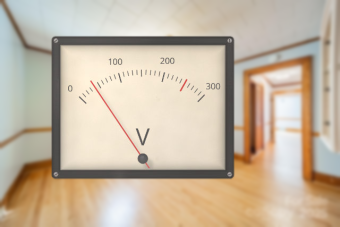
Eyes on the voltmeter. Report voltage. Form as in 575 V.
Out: 40 V
